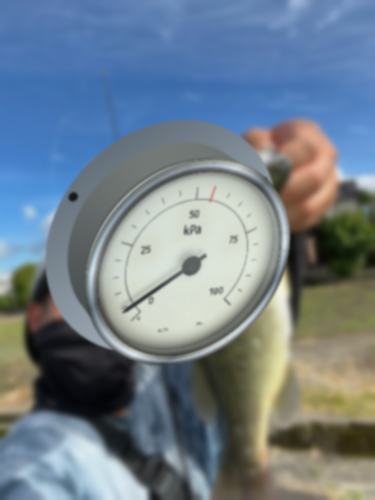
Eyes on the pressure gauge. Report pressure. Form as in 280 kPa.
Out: 5 kPa
